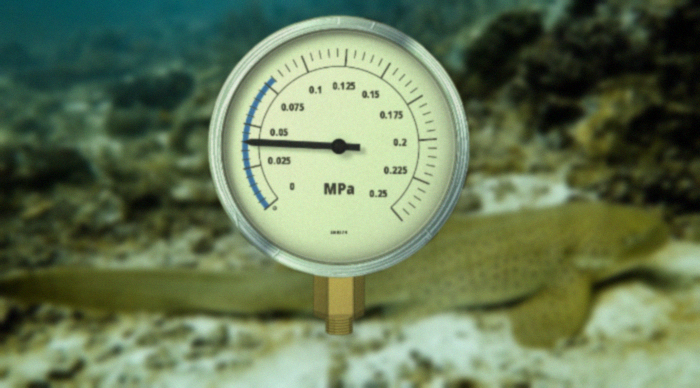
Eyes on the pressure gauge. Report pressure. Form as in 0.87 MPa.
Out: 0.04 MPa
